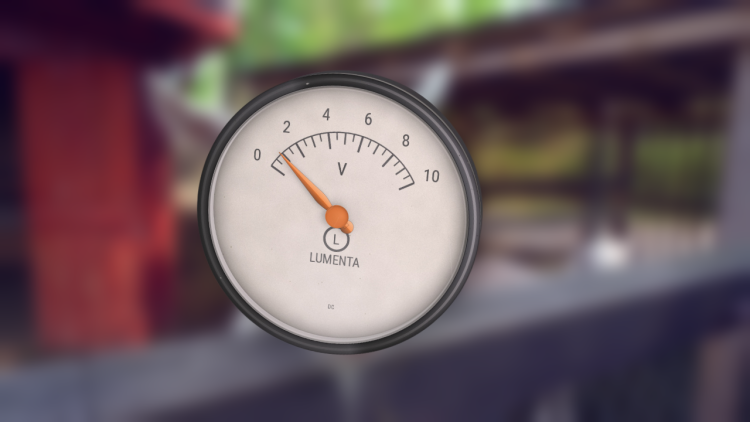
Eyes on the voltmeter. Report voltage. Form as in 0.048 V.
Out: 1 V
